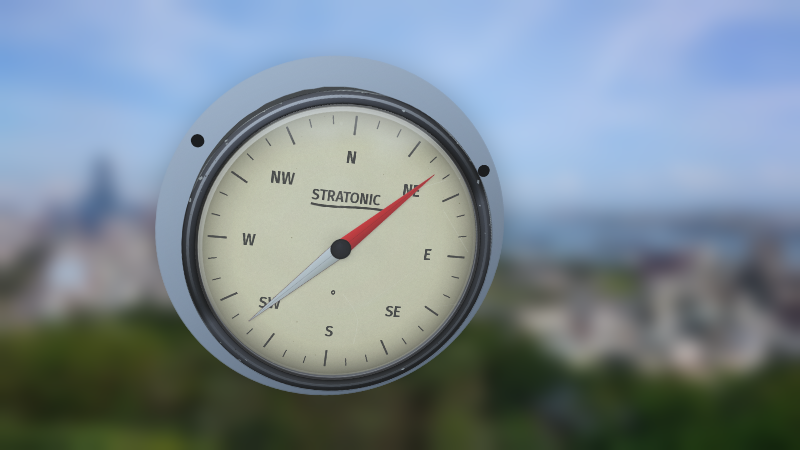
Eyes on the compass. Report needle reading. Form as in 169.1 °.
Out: 45 °
